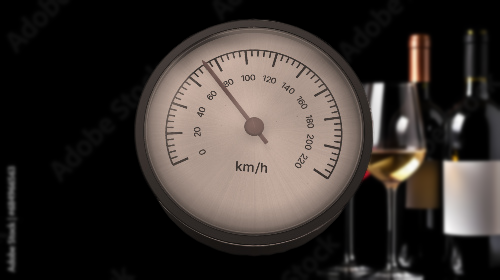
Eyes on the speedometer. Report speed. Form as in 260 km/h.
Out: 72 km/h
